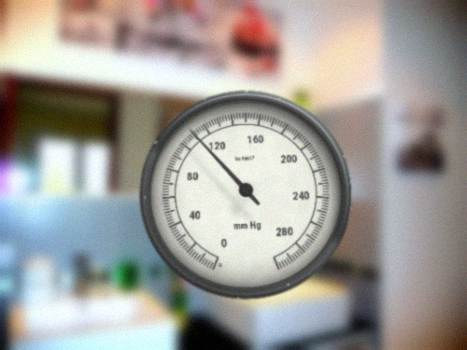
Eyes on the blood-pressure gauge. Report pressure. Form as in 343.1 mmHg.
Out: 110 mmHg
